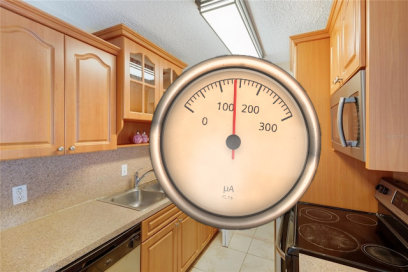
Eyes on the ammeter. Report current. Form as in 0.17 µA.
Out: 140 µA
